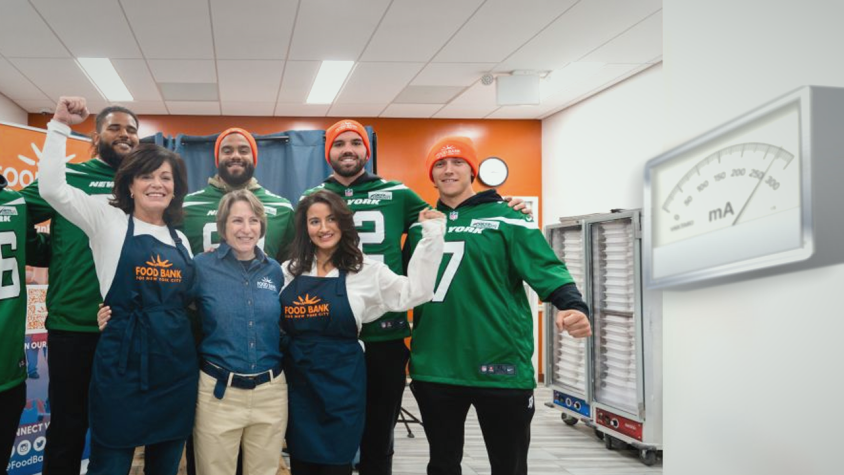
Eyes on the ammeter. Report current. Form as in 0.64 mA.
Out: 275 mA
